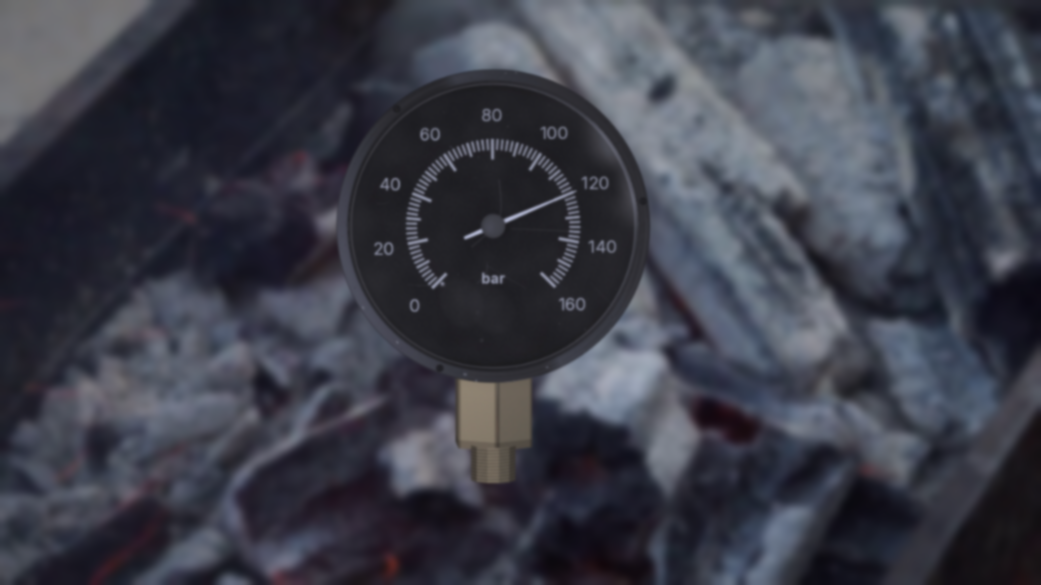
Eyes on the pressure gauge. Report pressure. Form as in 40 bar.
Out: 120 bar
